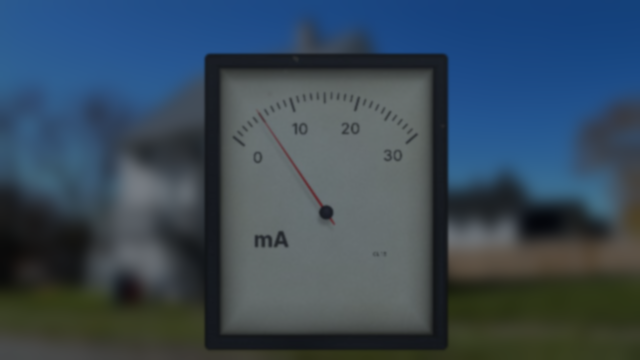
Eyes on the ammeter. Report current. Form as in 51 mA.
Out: 5 mA
